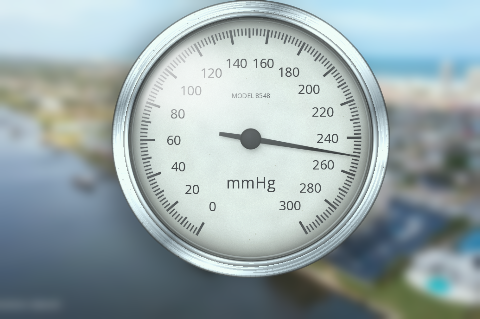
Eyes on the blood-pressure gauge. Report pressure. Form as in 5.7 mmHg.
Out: 250 mmHg
